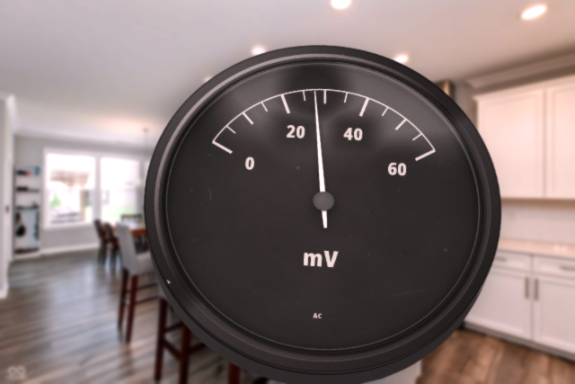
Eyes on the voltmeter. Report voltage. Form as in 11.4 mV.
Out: 27.5 mV
